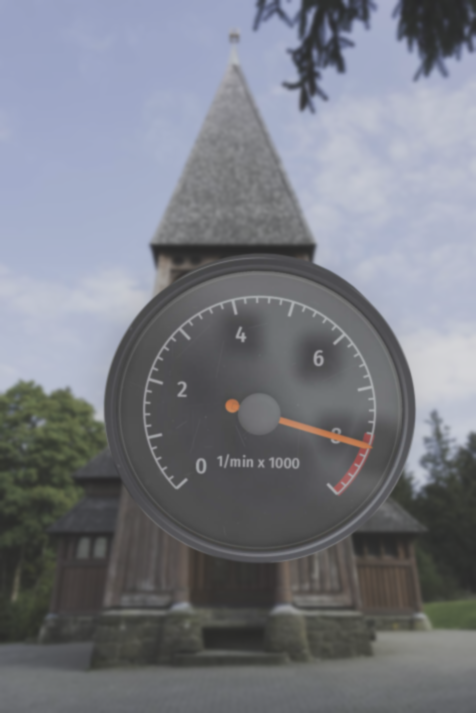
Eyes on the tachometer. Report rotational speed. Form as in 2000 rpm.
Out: 8000 rpm
